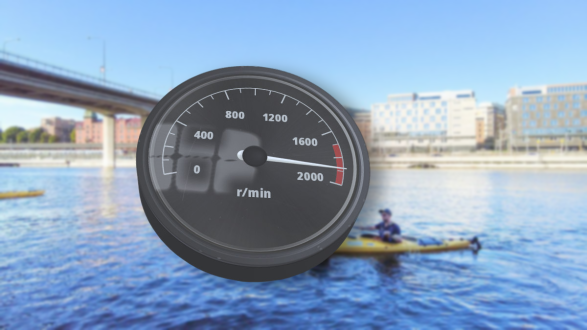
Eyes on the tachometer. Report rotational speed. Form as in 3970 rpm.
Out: 1900 rpm
